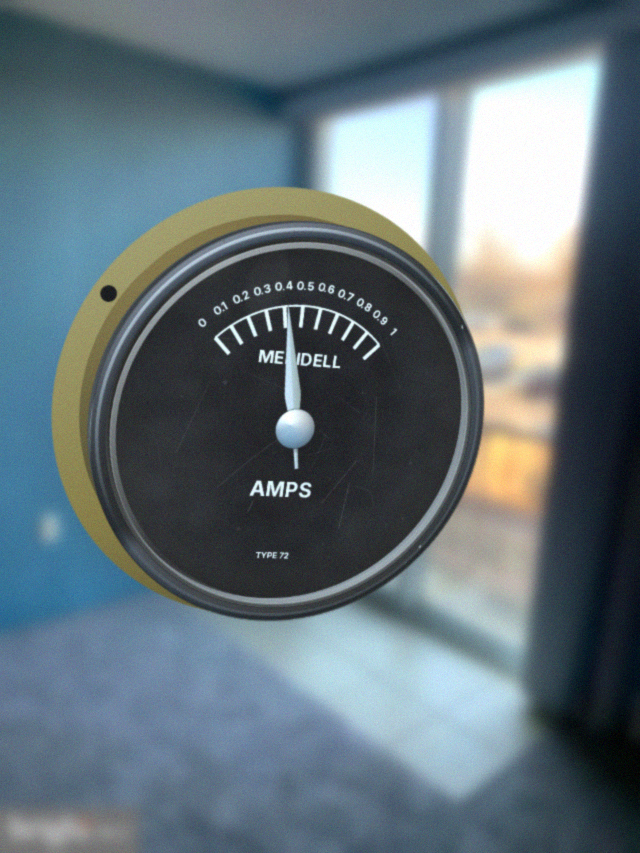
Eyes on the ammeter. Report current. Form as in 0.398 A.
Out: 0.4 A
